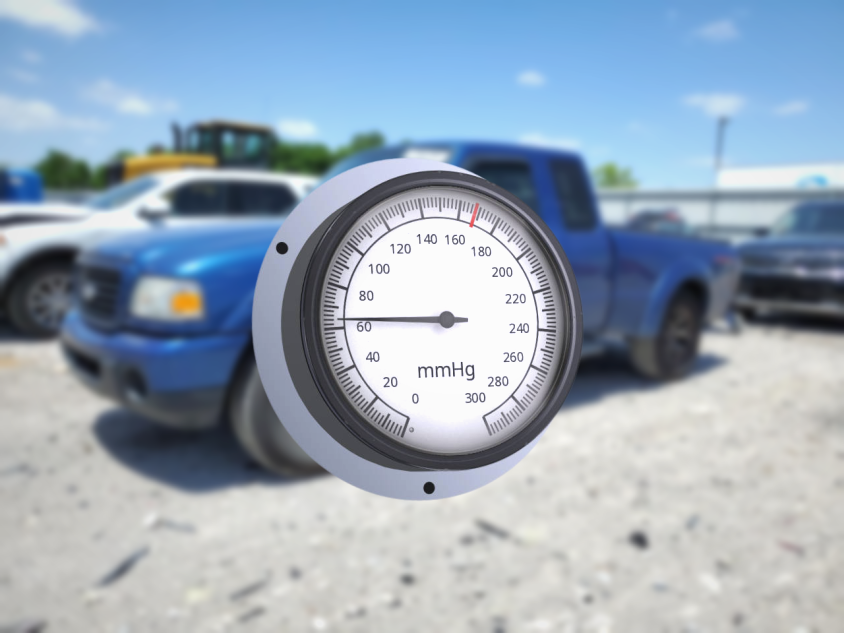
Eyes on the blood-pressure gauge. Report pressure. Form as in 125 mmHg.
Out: 64 mmHg
